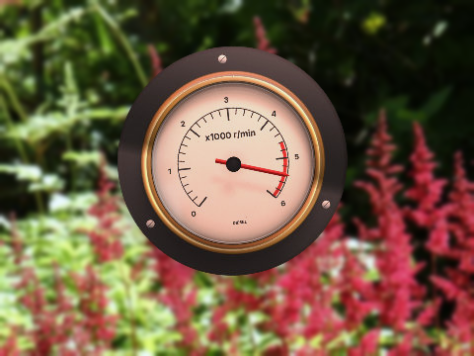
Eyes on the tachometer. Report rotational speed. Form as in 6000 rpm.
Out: 5400 rpm
